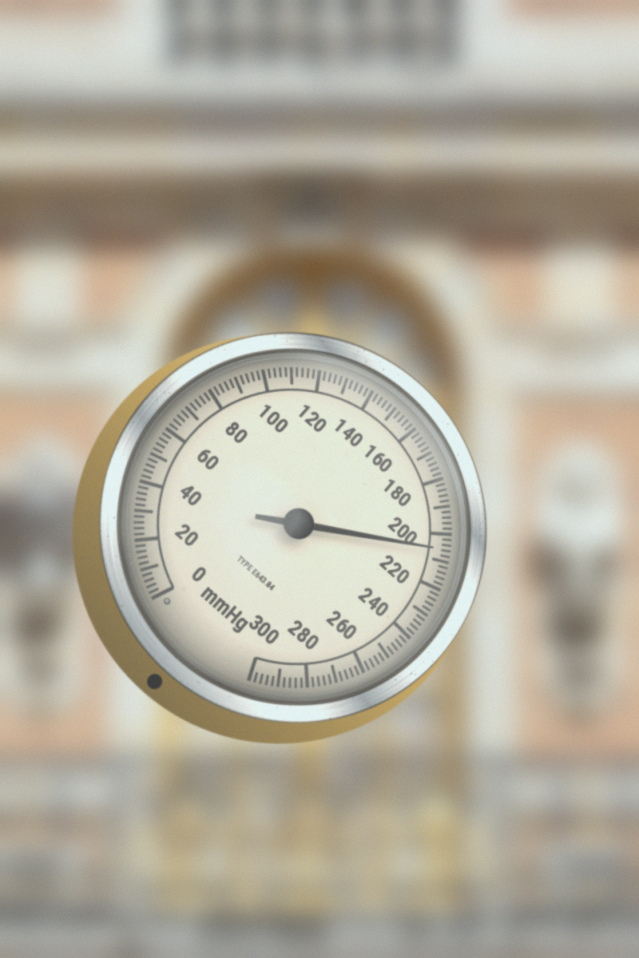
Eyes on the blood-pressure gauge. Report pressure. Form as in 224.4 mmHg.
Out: 206 mmHg
